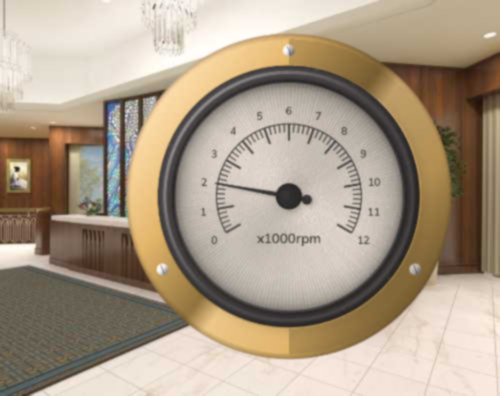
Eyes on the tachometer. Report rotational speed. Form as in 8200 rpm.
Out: 2000 rpm
